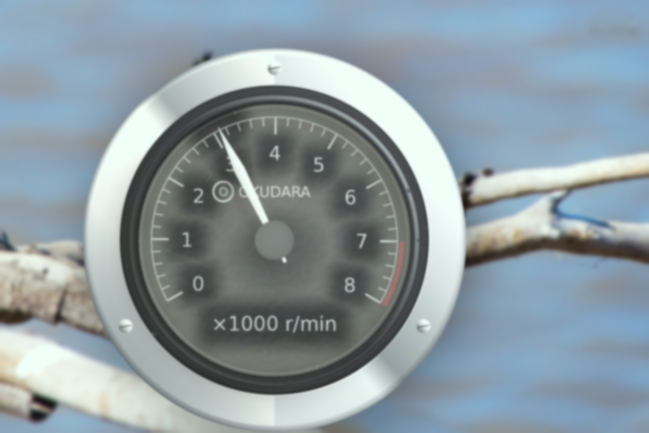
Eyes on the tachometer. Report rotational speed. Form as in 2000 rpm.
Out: 3100 rpm
